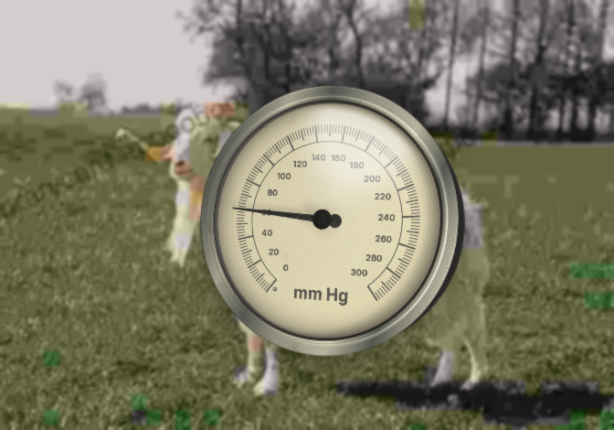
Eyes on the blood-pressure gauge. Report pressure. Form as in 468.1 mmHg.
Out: 60 mmHg
